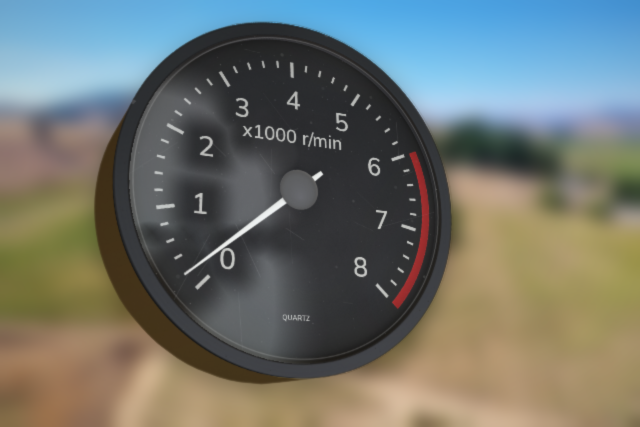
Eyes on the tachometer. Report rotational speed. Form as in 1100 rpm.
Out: 200 rpm
